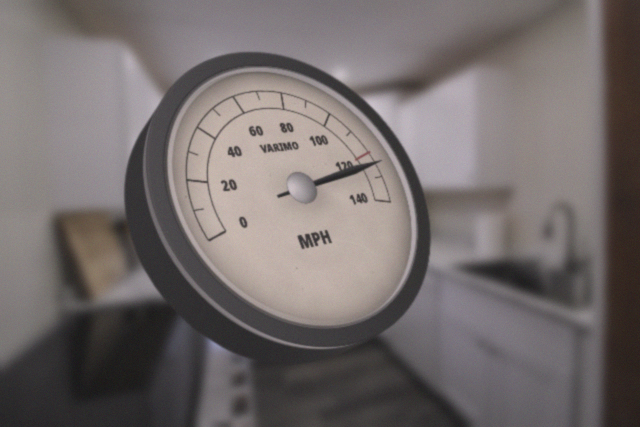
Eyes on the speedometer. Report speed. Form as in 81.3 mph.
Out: 125 mph
